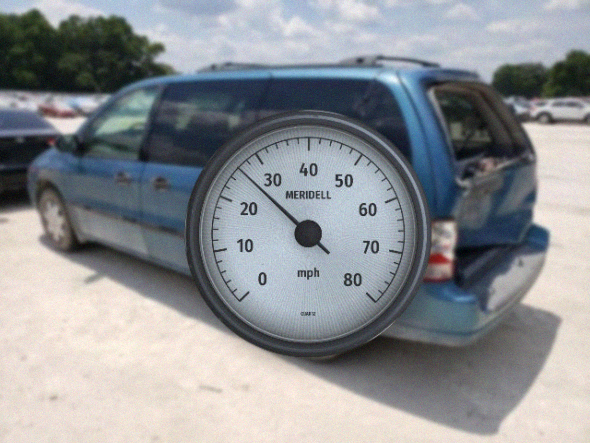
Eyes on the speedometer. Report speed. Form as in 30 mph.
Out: 26 mph
